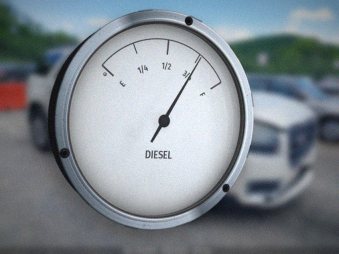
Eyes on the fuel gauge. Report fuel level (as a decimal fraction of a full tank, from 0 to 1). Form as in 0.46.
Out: 0.75
